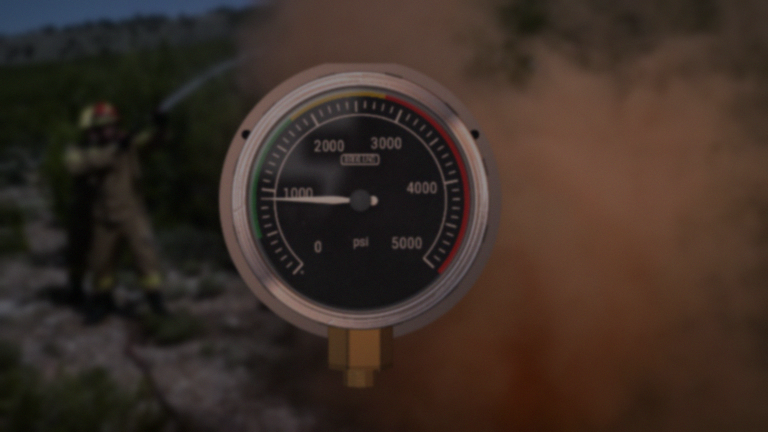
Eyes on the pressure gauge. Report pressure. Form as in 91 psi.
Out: 900 psi
